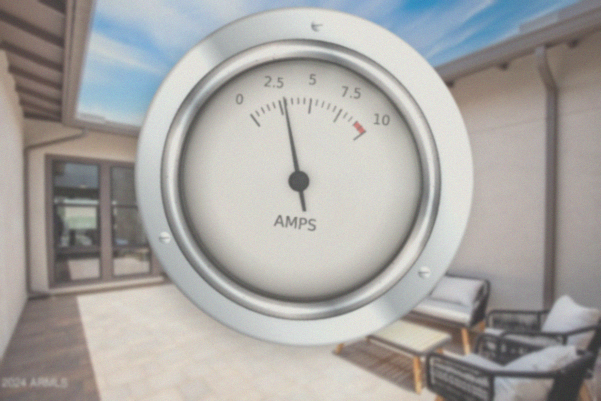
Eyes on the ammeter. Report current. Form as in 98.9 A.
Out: 3 A
